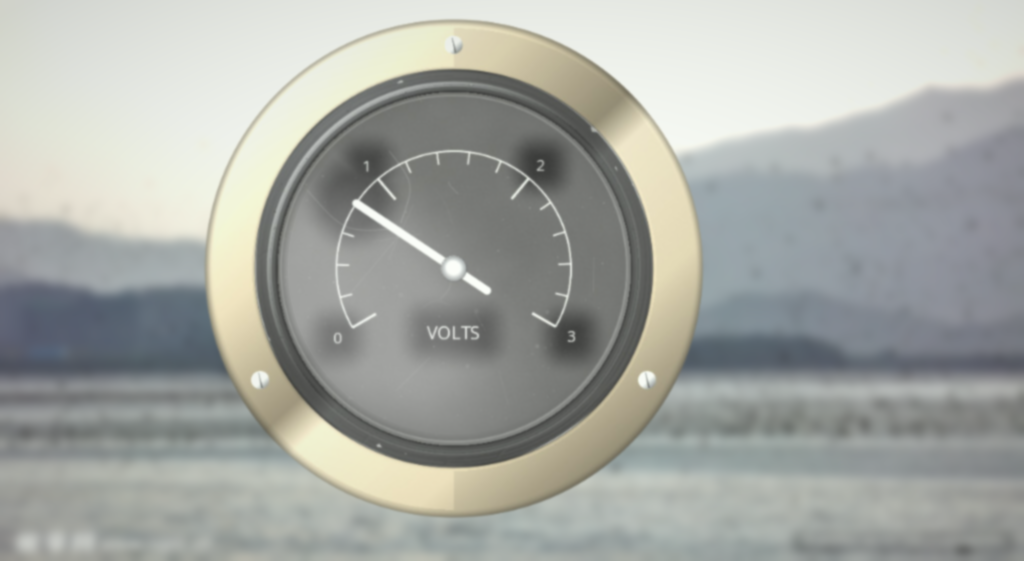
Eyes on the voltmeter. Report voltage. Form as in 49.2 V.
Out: 0.8 V
